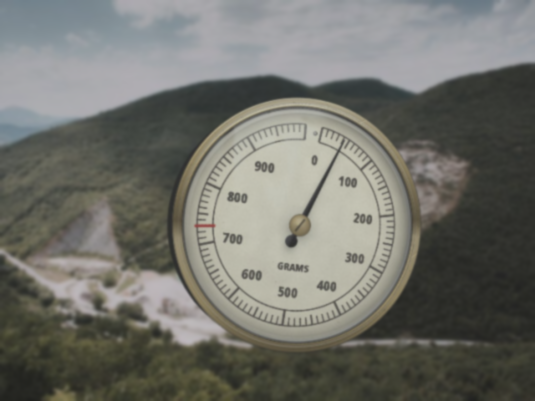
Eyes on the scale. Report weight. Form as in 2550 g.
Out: 40 g
